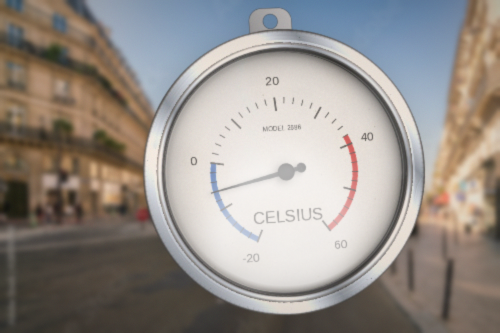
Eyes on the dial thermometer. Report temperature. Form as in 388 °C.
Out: -6 °C
